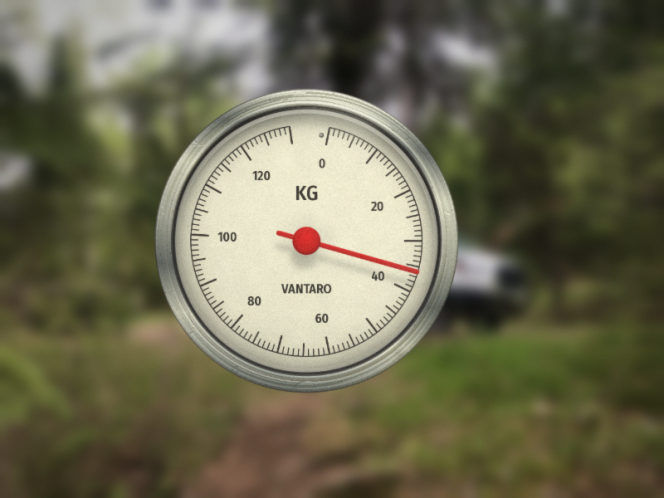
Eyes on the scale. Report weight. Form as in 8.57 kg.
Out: 36 kg
